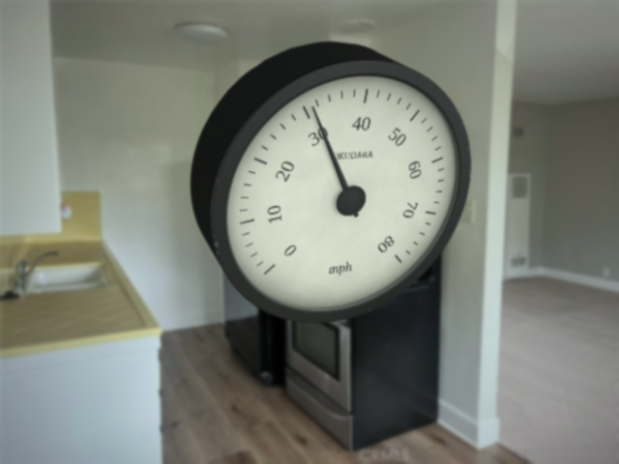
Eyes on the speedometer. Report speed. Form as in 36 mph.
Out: 31 mph
